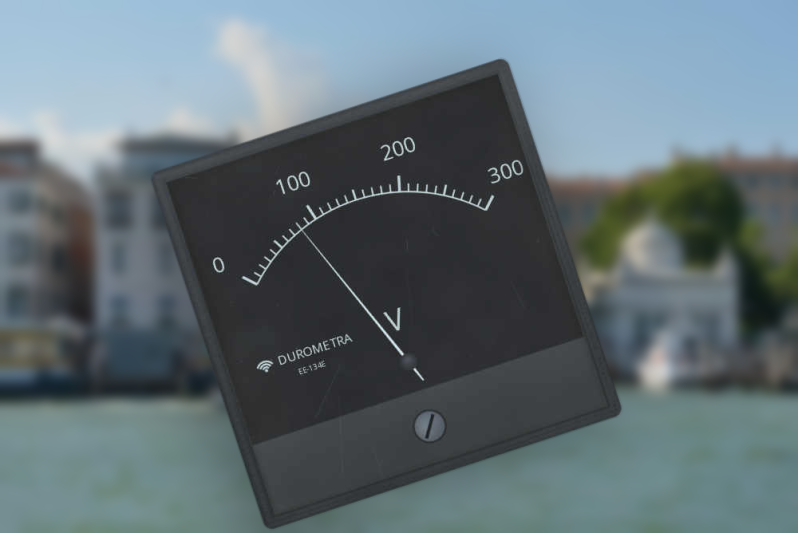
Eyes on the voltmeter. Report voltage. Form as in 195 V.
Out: 80 V
